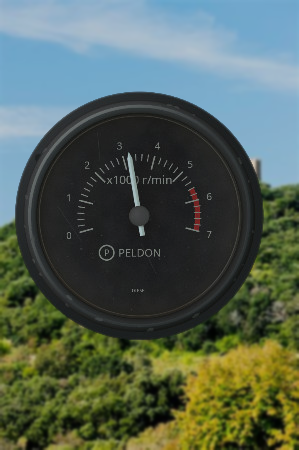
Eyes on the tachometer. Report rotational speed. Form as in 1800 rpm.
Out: 3200 rpm
